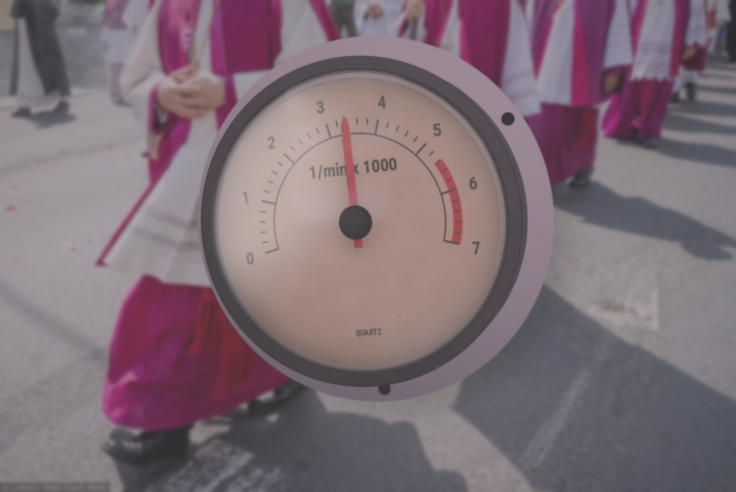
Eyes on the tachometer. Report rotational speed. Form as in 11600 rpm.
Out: 3400 rpm
